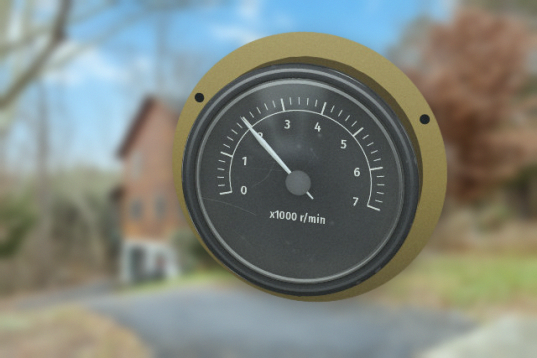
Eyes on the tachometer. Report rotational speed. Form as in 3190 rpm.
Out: 2000 rpm
